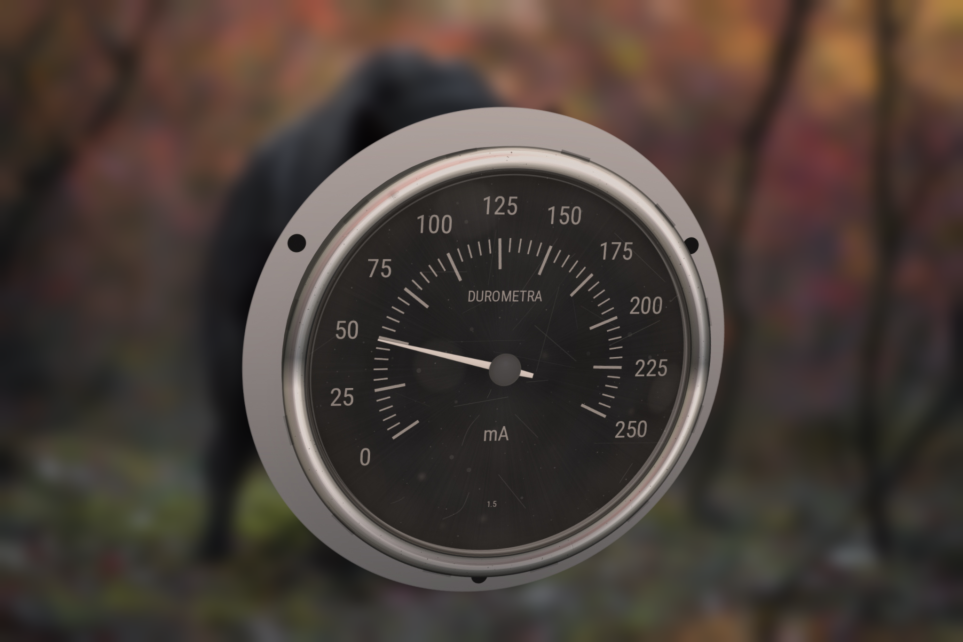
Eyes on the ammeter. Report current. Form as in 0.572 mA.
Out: 50 mA
